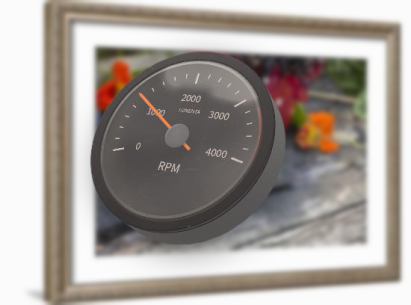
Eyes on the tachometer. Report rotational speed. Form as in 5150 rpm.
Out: 1000 rpm
